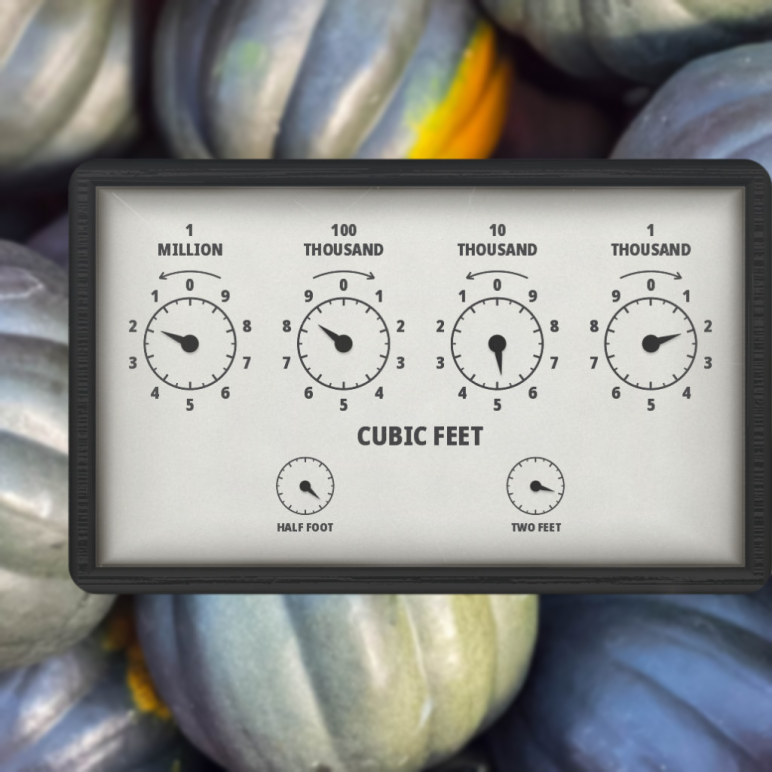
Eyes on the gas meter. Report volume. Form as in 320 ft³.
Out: 185200 ft³
